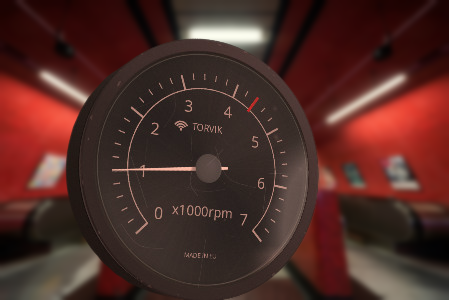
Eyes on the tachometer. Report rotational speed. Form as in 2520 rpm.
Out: 1000 rpm
